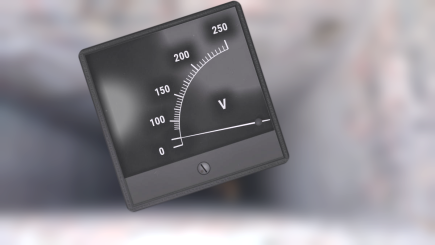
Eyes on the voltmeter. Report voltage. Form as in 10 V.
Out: 50 V
